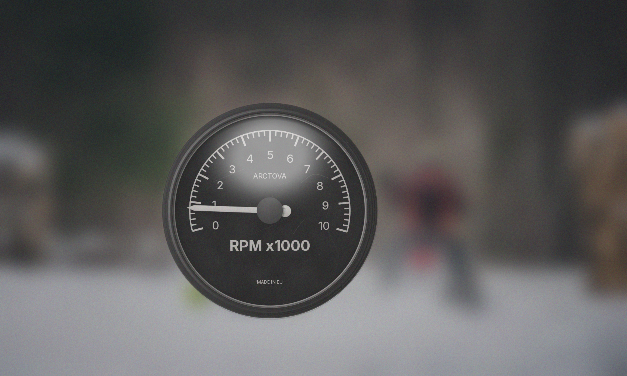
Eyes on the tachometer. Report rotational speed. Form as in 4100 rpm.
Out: 800 rpm
